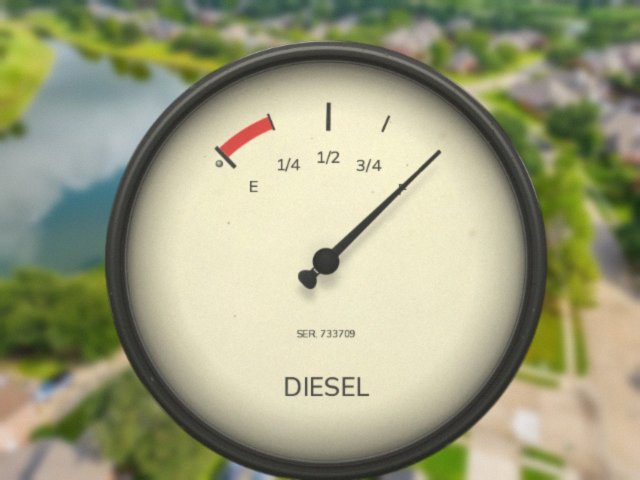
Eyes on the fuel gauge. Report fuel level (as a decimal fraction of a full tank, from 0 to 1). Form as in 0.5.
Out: 1
